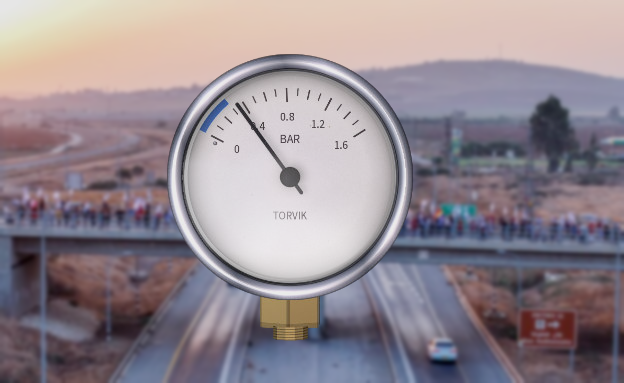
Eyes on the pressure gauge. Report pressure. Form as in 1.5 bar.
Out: 0.35 bar
